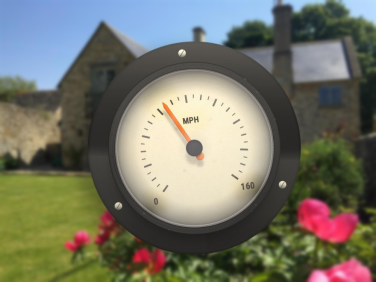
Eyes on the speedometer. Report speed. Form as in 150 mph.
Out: 65 mph
